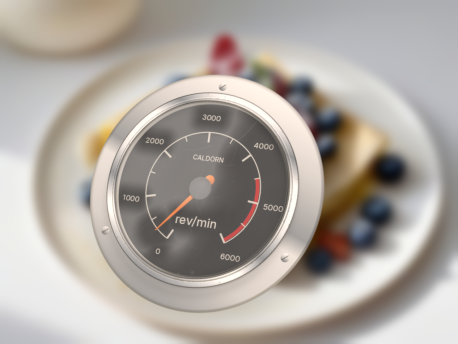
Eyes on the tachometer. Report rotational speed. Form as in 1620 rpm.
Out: 250 rpm
